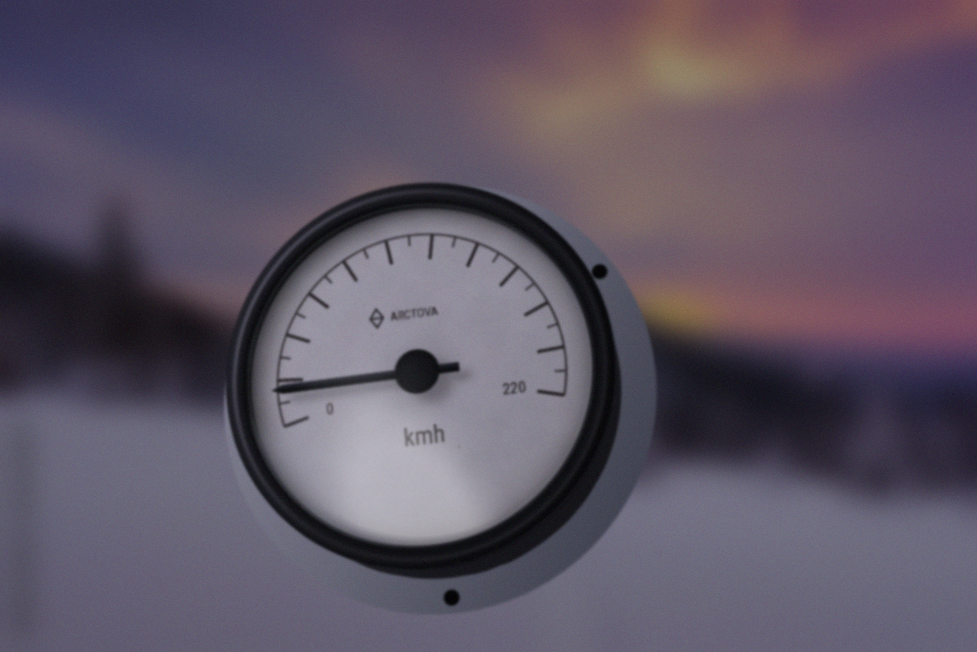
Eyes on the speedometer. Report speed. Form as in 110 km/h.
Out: 15 km/h
